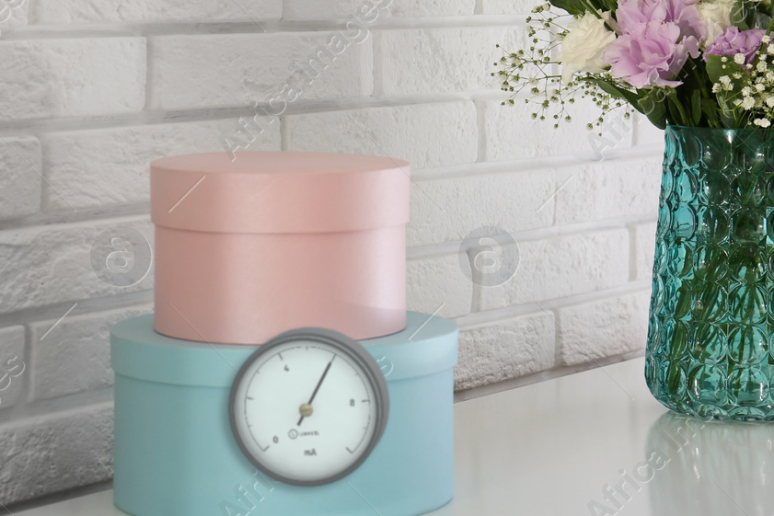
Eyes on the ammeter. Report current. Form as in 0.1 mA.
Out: 6 mA
